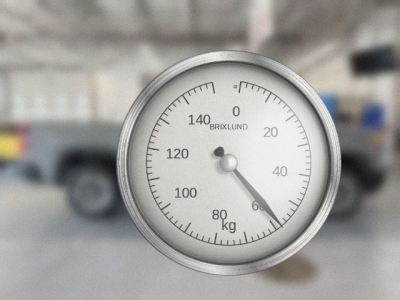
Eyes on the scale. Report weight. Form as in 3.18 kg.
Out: 58 kg
